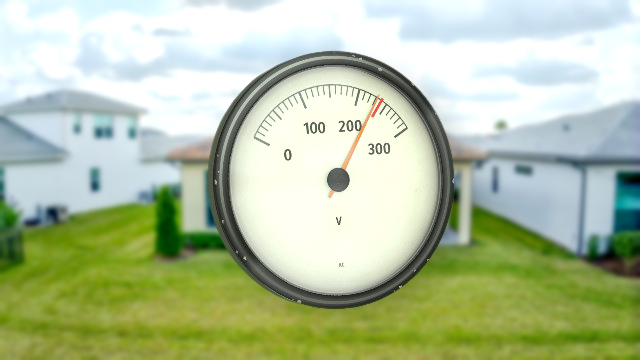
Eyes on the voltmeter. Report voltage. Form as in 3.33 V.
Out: 230 V
